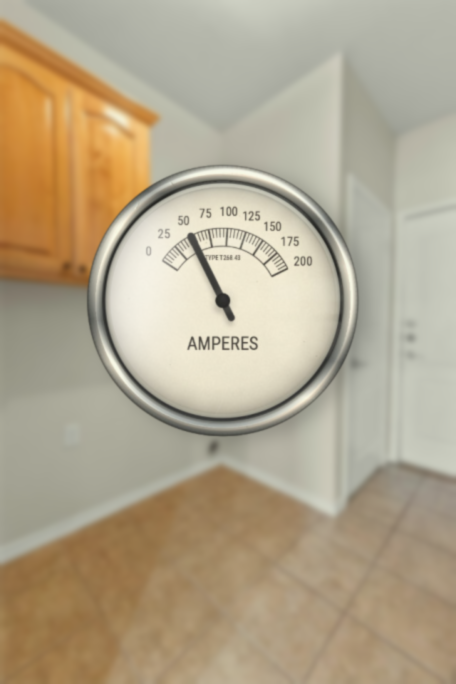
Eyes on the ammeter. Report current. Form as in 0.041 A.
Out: 50 A
